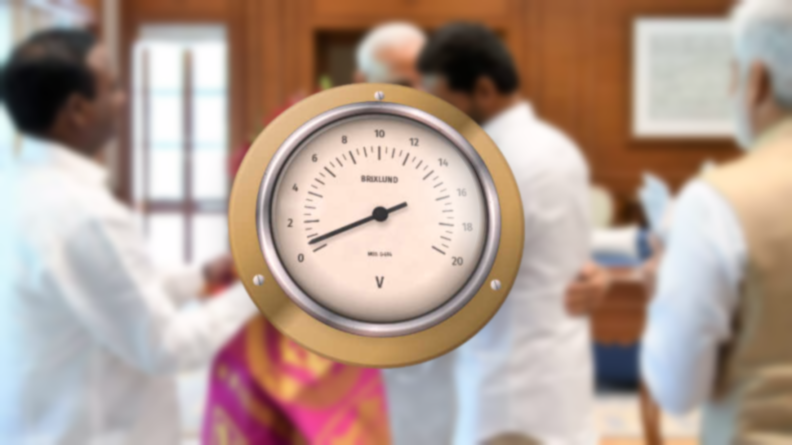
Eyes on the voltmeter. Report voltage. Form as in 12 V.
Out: 0.5 V
